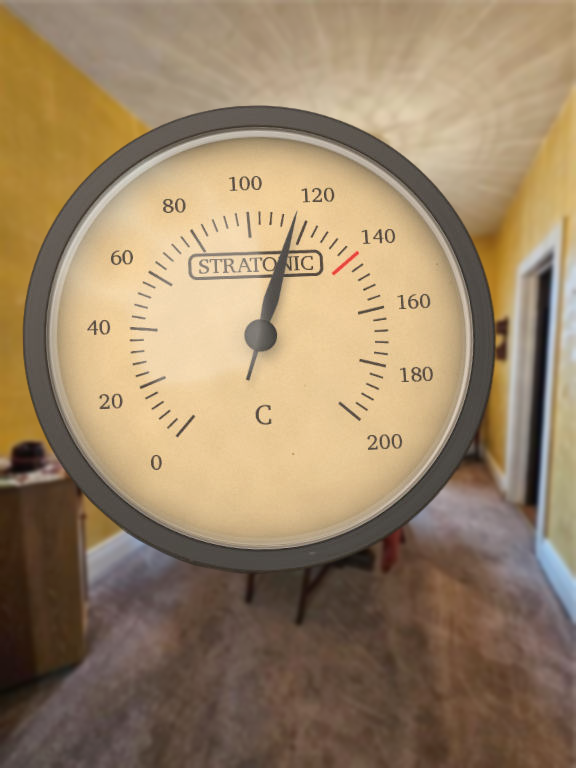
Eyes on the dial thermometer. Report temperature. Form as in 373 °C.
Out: 116 °C
